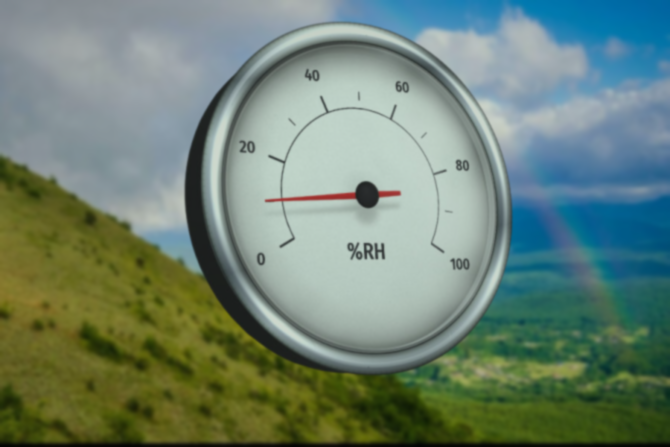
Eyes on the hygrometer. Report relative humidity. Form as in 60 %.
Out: 10 %
